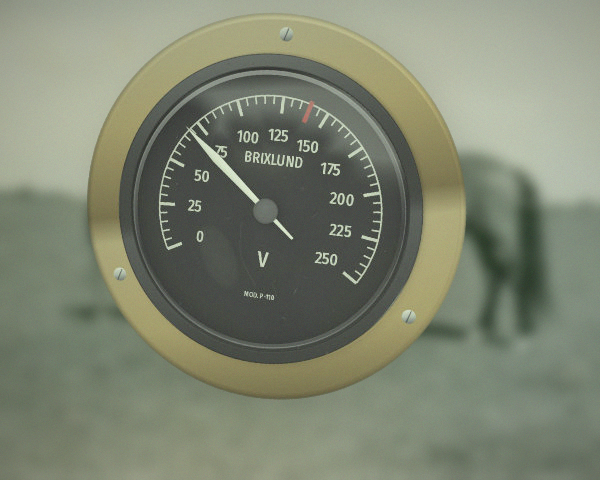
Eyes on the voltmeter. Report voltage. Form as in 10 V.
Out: 70 V
